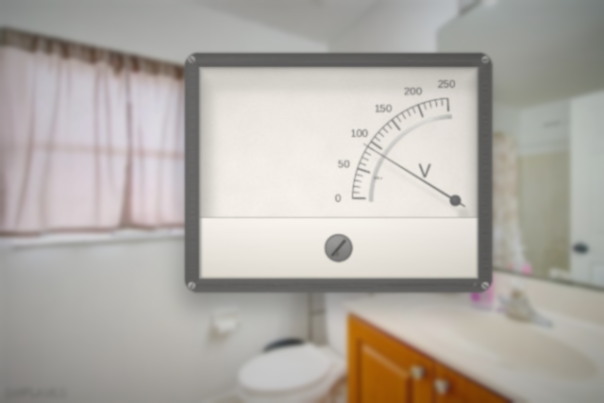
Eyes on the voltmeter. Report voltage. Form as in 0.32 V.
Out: 90 V
